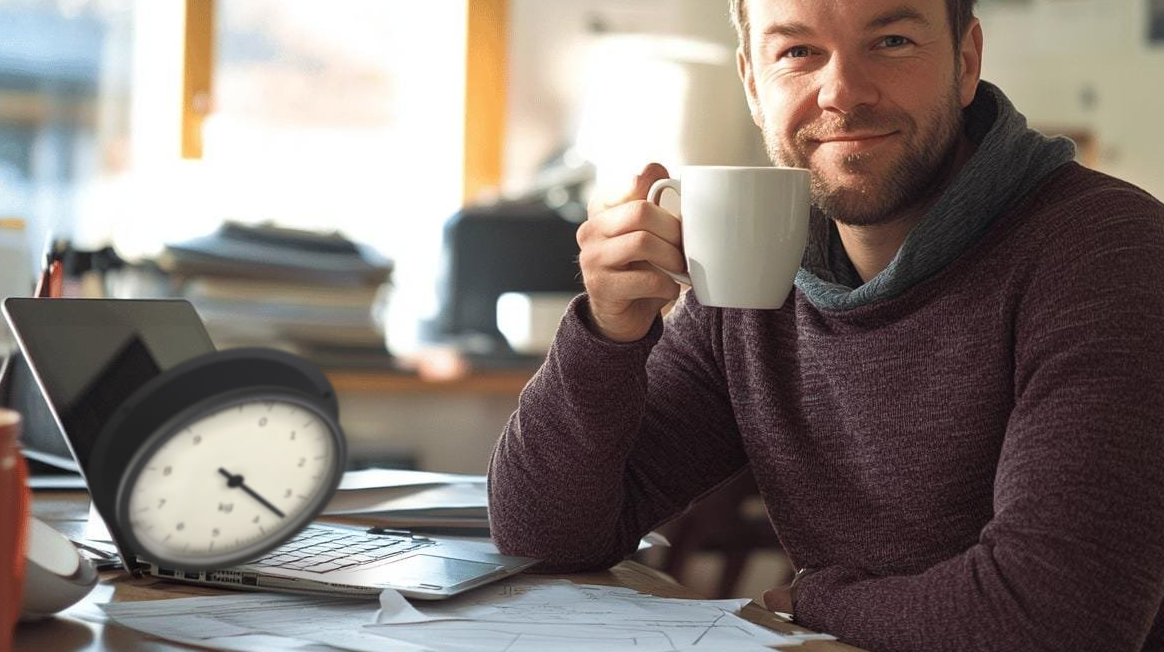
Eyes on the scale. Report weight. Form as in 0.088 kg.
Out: 3.5 kg
